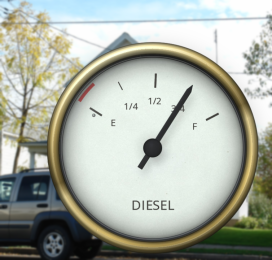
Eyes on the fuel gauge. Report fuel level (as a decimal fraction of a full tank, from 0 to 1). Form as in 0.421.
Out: 0.75
